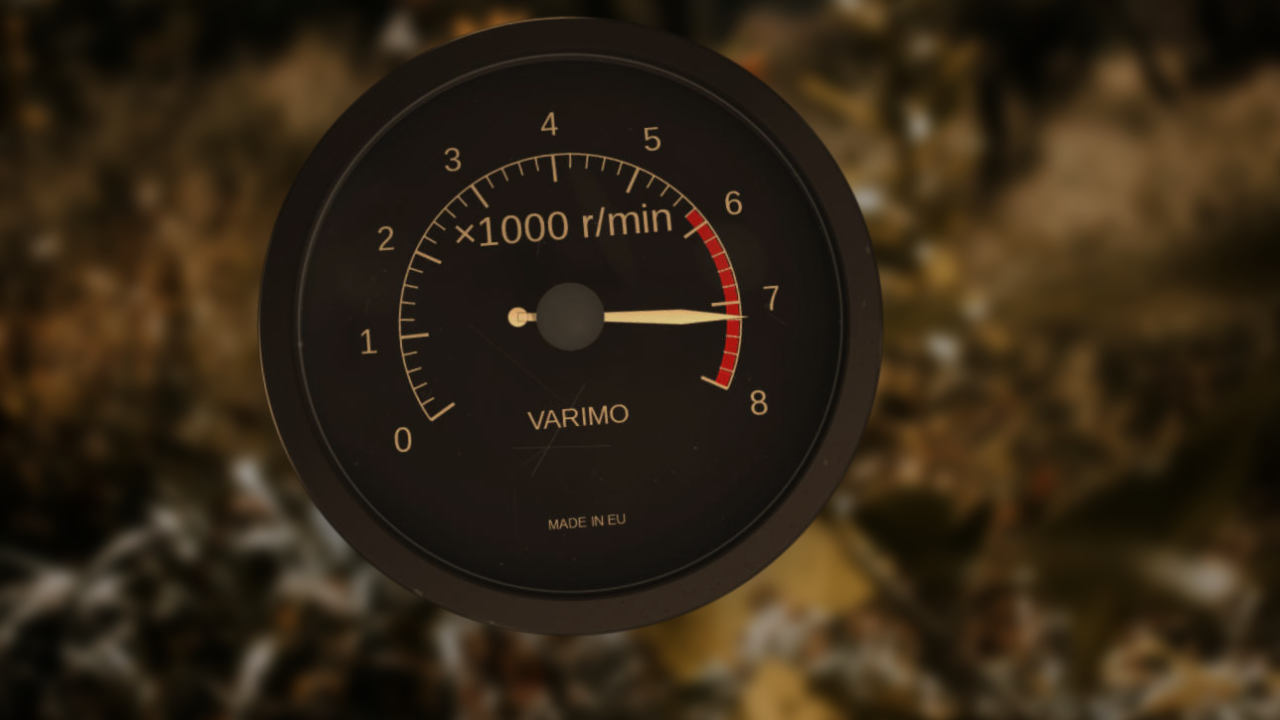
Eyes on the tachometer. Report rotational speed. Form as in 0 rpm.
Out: 7200 rpm
